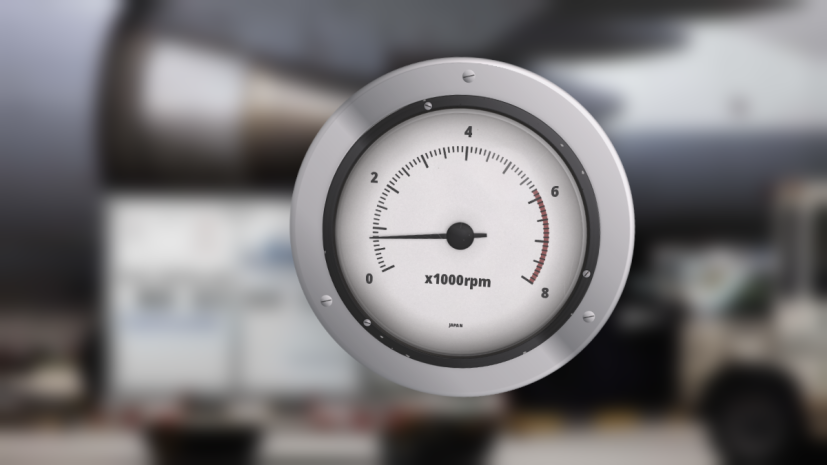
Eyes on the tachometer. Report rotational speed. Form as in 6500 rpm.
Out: 800 rpm
